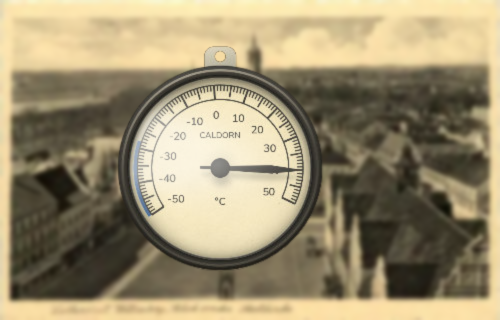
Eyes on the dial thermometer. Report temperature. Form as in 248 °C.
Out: 40 °C
